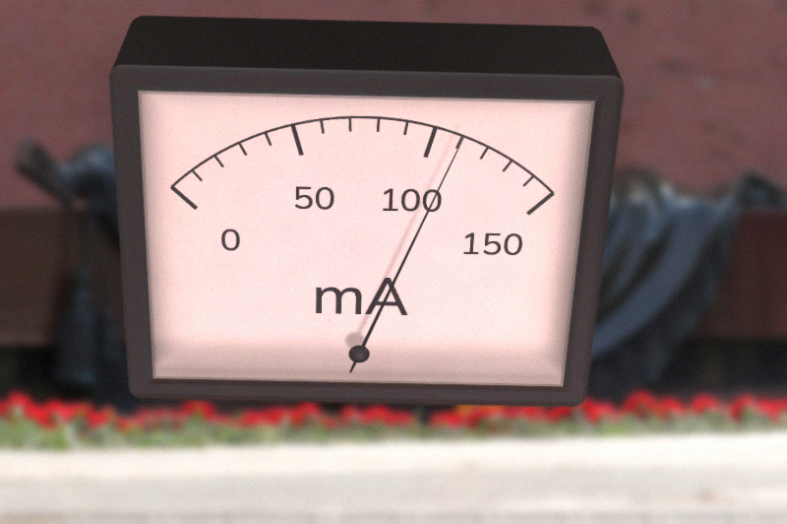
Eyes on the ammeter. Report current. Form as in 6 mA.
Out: 110 mA
